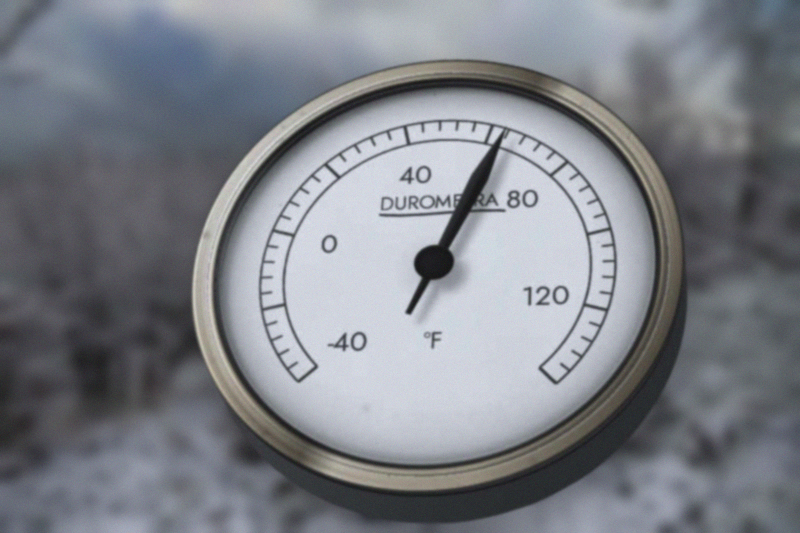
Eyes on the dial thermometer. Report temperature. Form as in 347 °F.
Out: 64 °F
